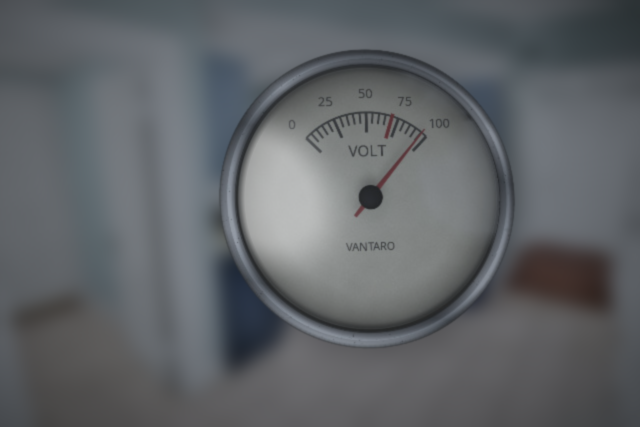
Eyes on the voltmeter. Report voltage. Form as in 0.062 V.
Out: 95 V
